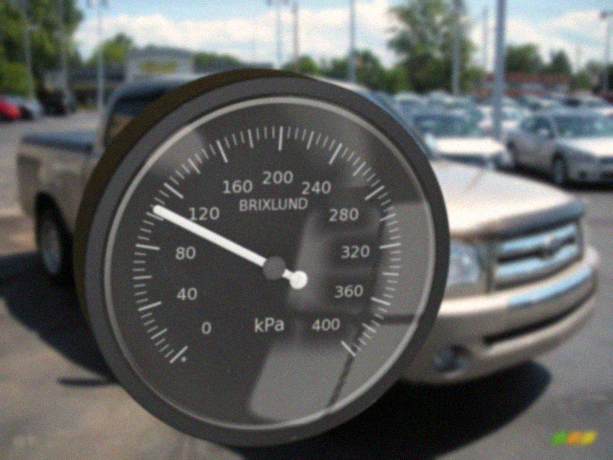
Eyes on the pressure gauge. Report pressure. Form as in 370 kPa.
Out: 105 kPa
